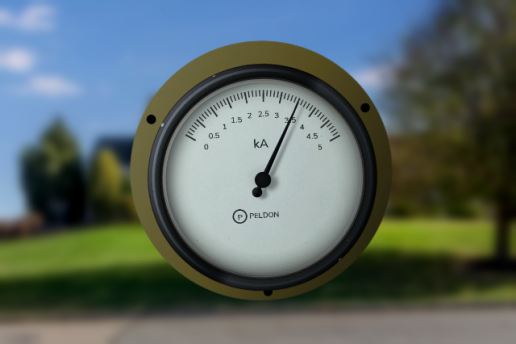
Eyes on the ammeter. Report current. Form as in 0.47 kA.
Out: 3.5 kA
